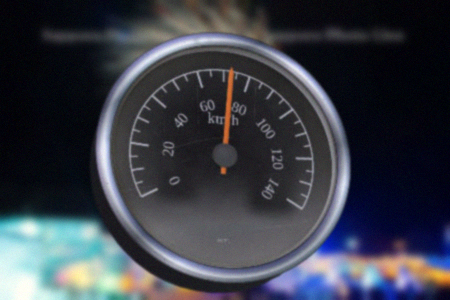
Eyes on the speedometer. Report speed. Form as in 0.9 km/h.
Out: 72.5 km/h
